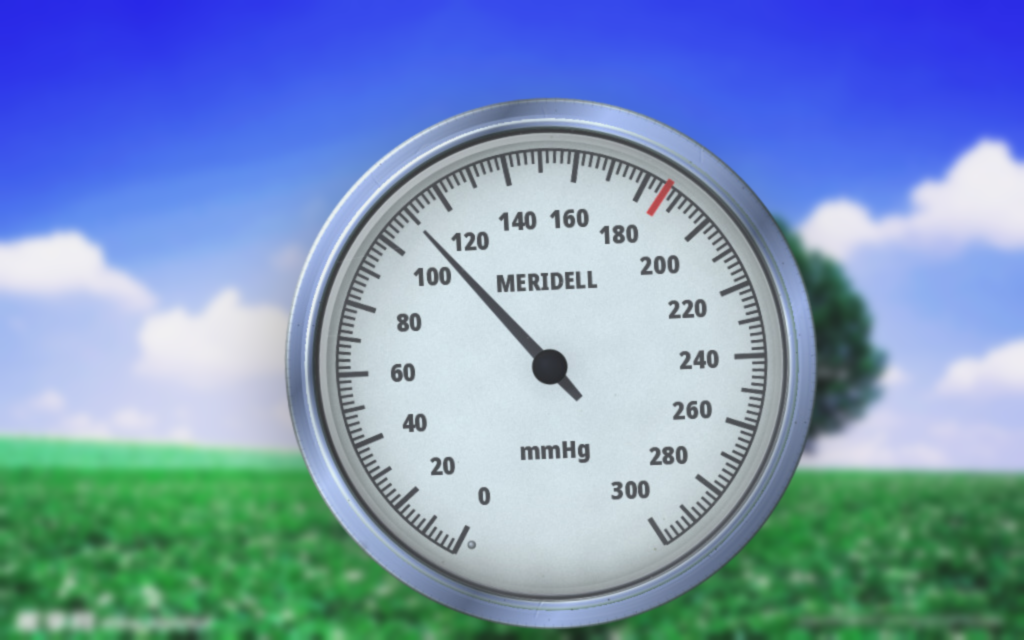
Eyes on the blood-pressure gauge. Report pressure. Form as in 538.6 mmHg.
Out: 110 mmHg
